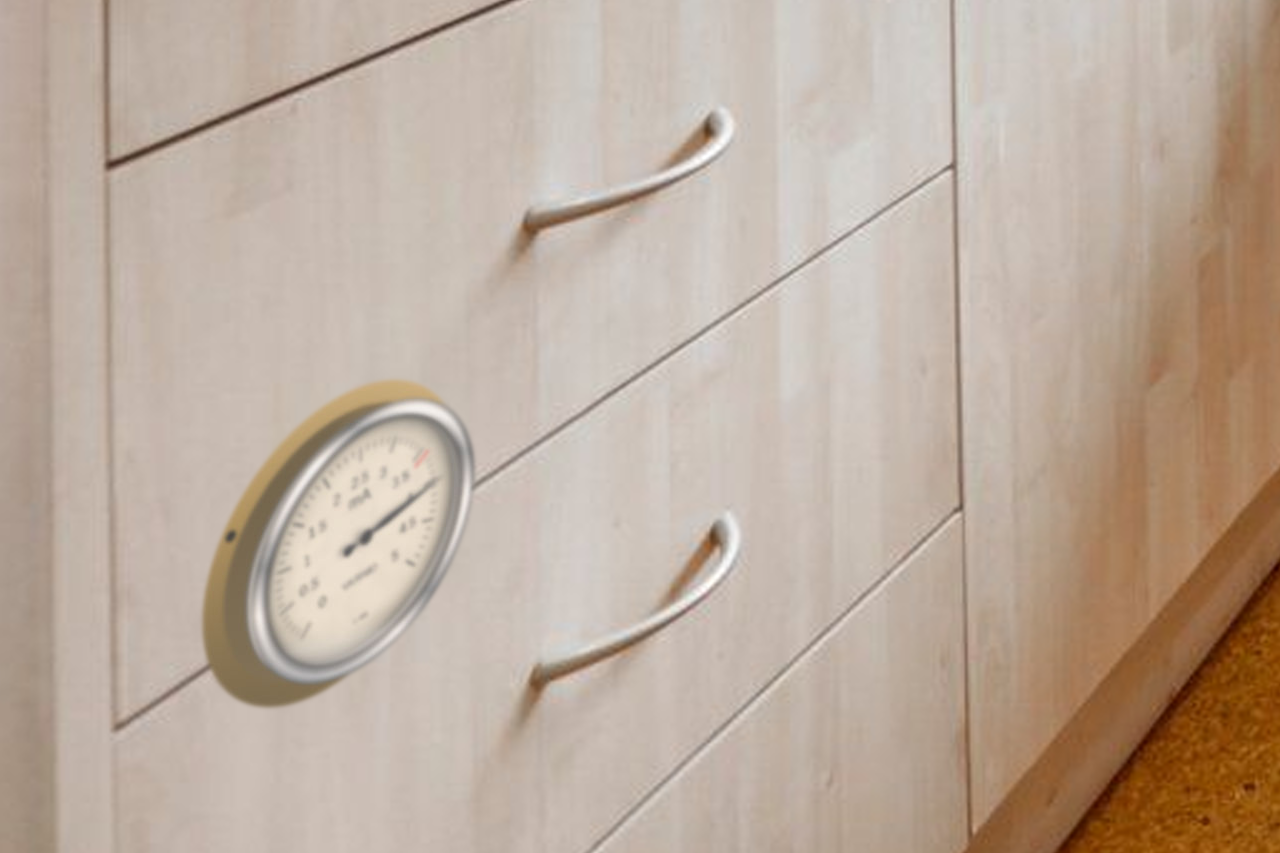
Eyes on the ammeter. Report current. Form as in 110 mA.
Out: 4 mA
